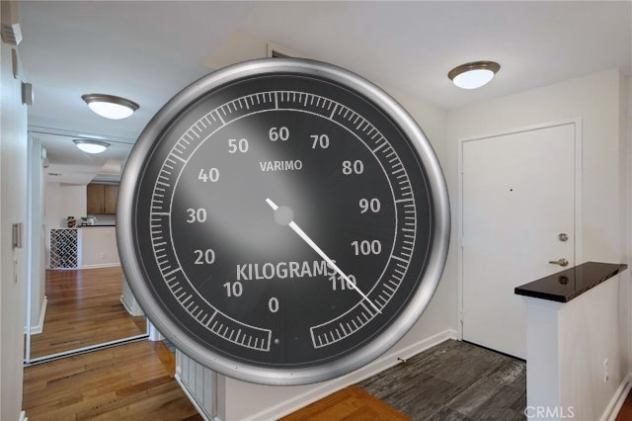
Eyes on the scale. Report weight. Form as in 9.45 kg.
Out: 109 kg
